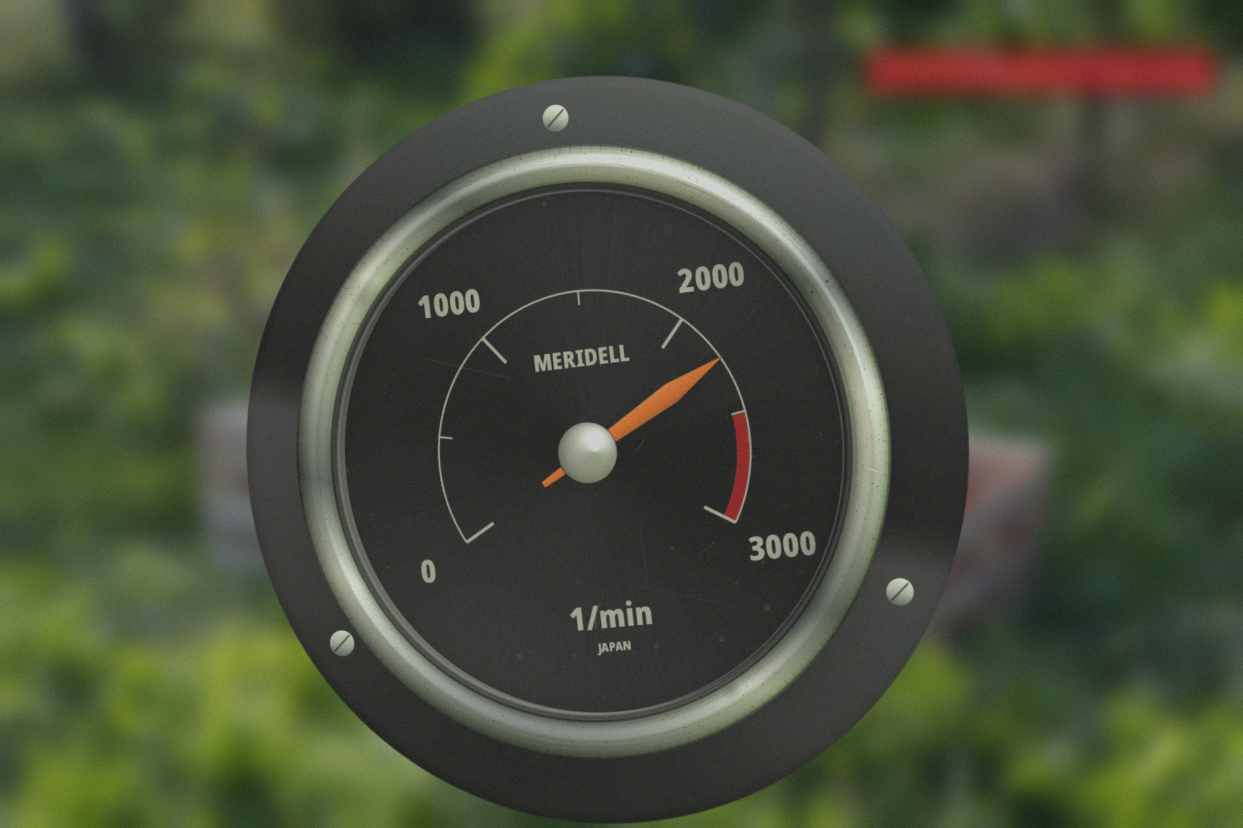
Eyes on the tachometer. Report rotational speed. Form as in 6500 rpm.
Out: 2250 rpm
